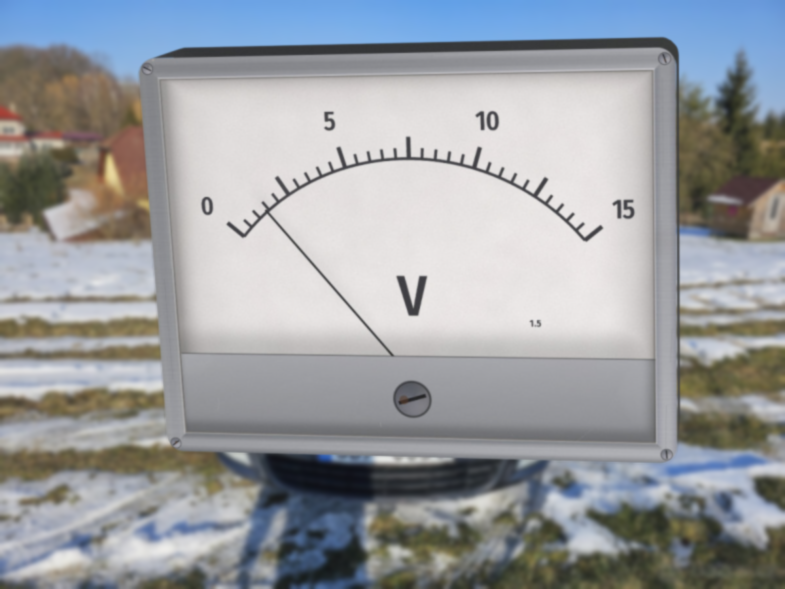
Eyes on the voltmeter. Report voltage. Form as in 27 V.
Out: 1.5 V
